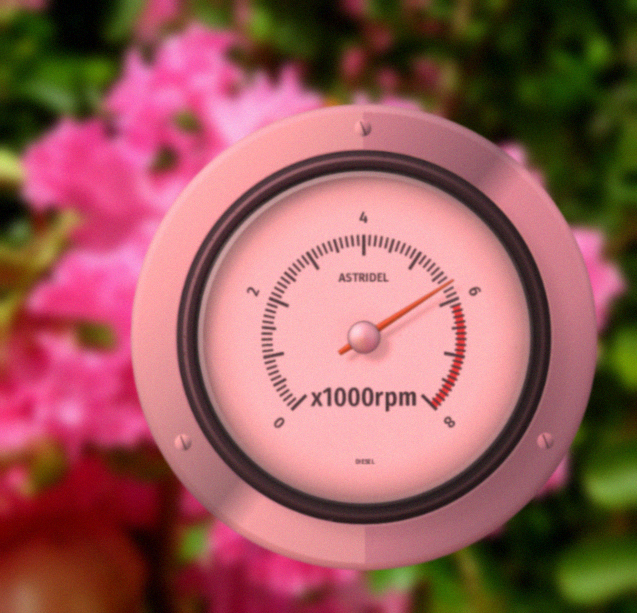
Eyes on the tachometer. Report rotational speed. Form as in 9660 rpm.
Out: 5700 rpm
